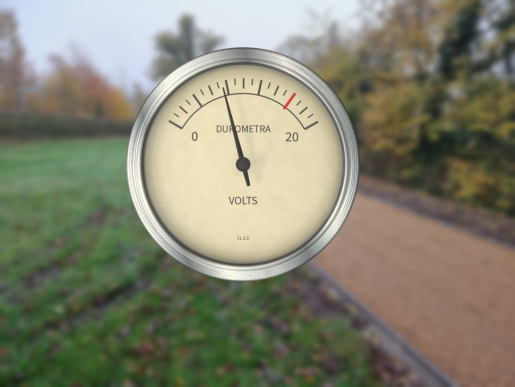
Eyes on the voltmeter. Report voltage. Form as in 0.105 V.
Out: 7.5 V
